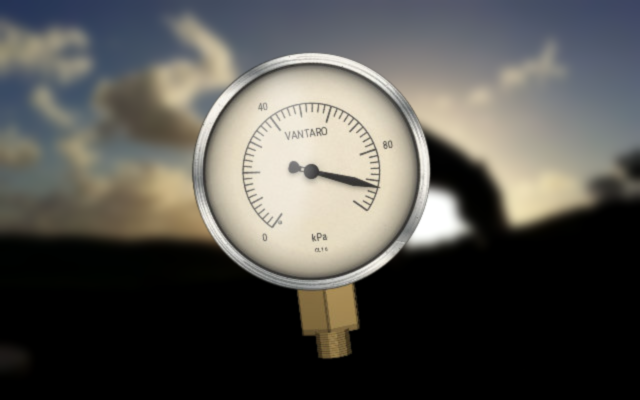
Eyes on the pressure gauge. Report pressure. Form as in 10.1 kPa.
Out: 92 kPa
